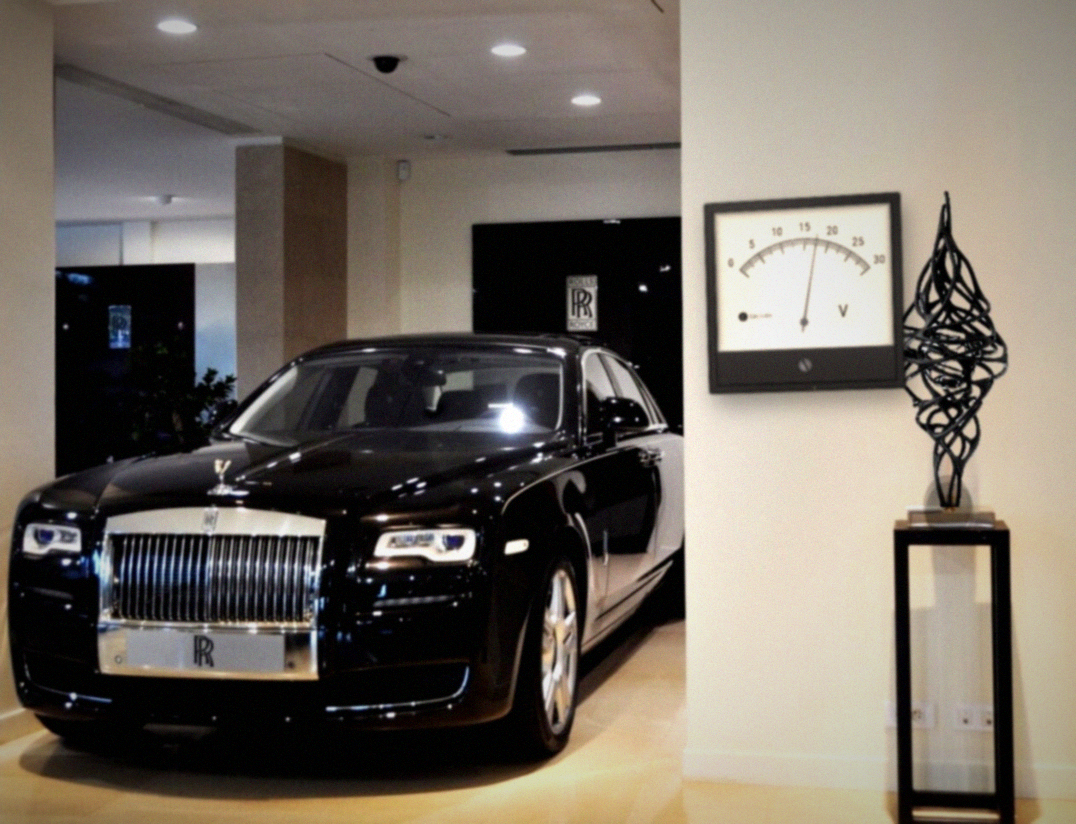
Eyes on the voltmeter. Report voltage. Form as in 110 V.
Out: 17.5 V
